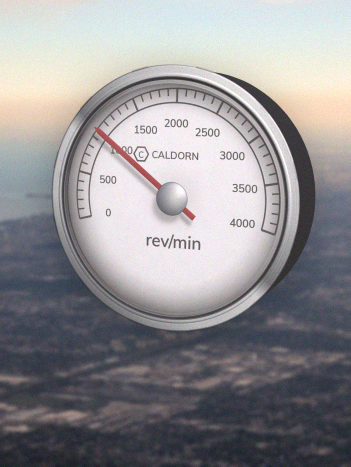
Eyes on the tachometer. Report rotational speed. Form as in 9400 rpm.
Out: 1000 rpm
